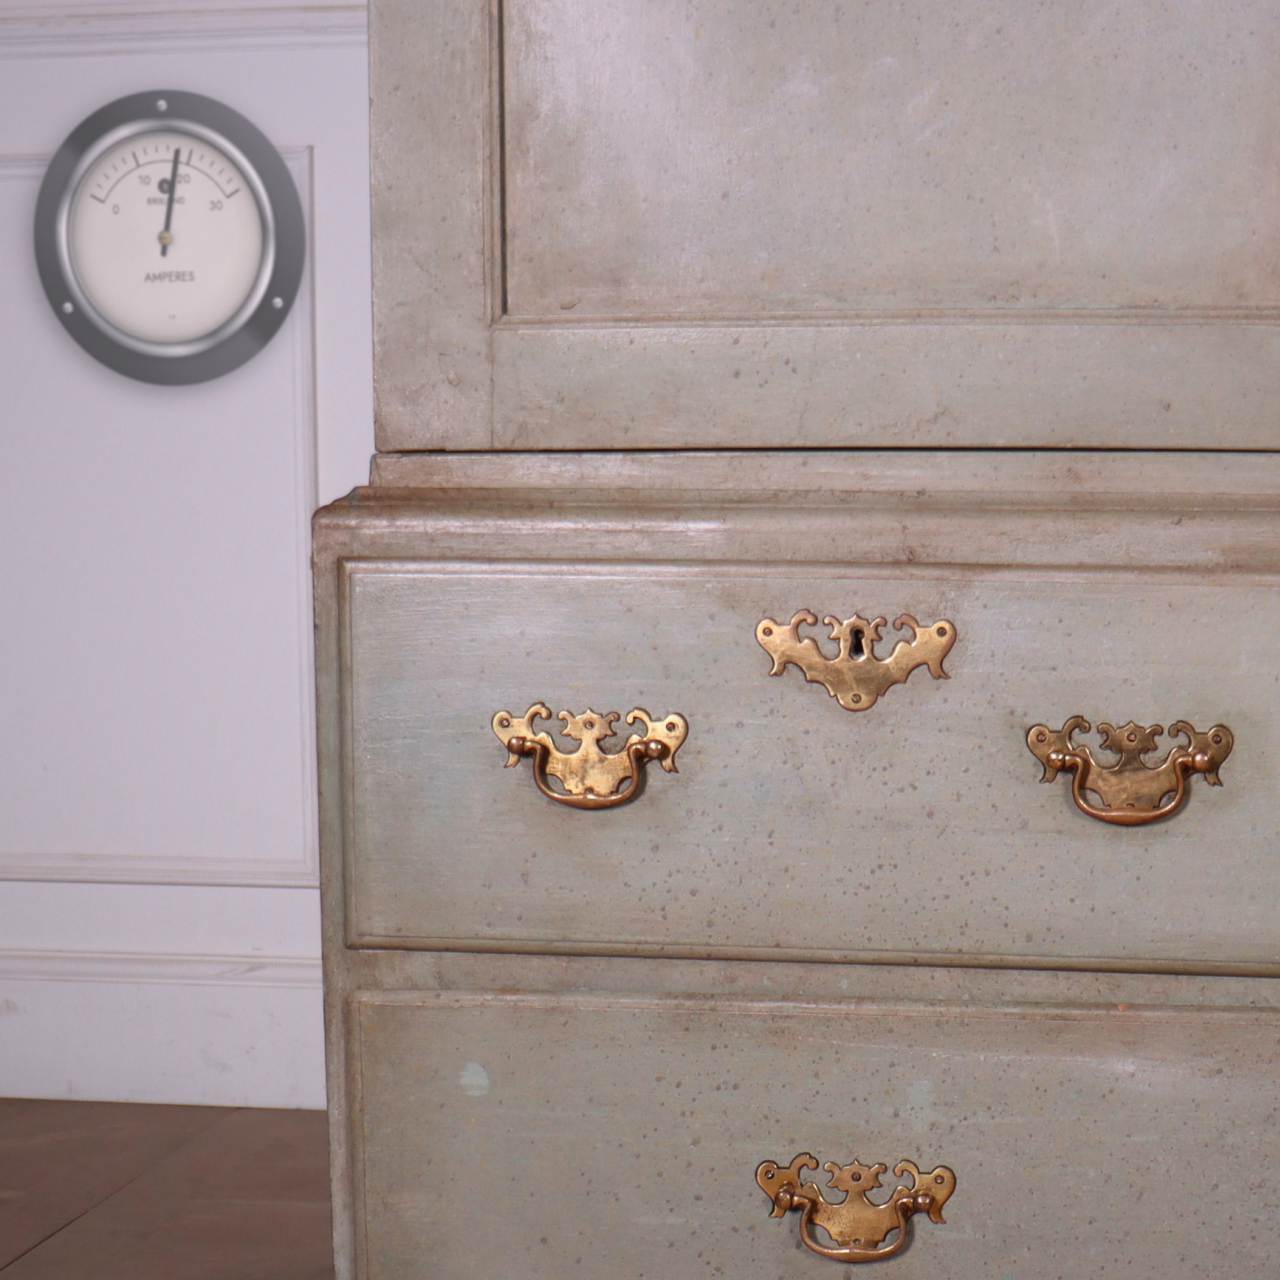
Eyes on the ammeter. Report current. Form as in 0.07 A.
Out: 18 A
